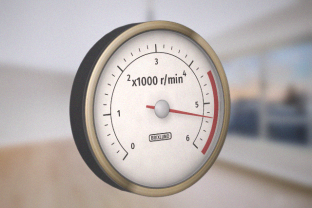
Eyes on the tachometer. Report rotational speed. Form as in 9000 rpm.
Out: 5300 rpm
